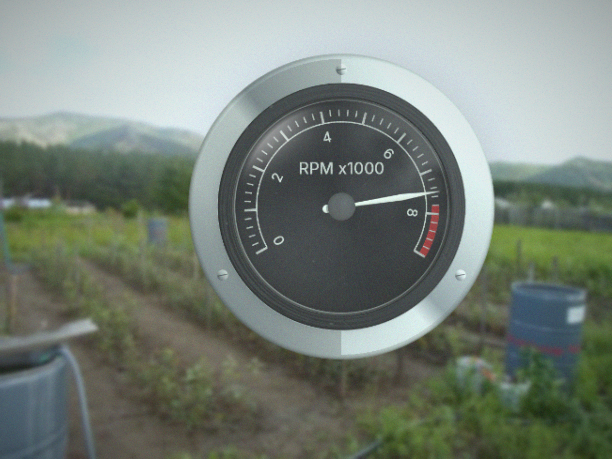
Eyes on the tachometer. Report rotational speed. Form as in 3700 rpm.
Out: 7500 rpm
